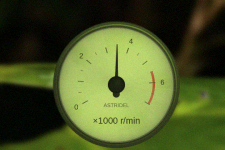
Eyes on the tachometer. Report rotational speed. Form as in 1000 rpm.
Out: 3500 rpm
